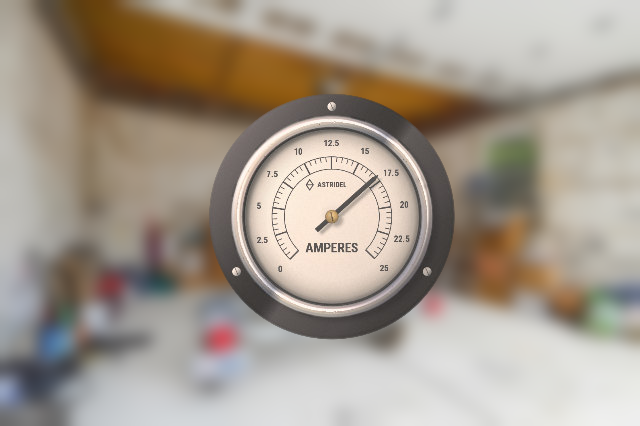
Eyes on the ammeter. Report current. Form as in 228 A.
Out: 17 A
